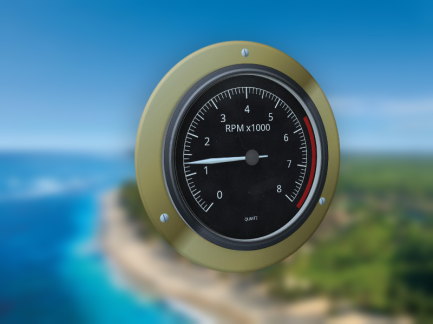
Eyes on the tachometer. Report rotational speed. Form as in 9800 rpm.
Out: 1300 rpm
